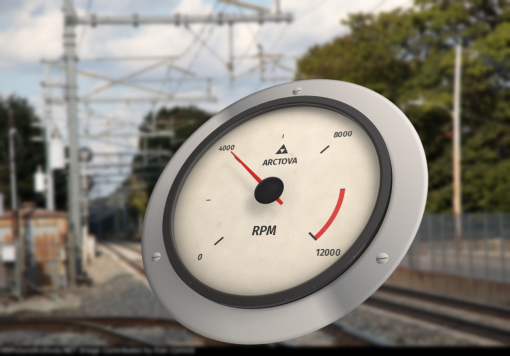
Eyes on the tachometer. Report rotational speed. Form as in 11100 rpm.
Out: 4000 rpm
